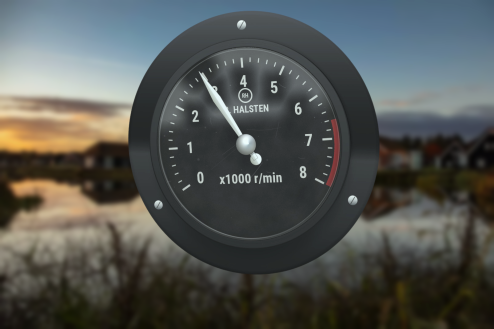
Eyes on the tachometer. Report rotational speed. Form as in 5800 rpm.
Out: 3000 rpm
